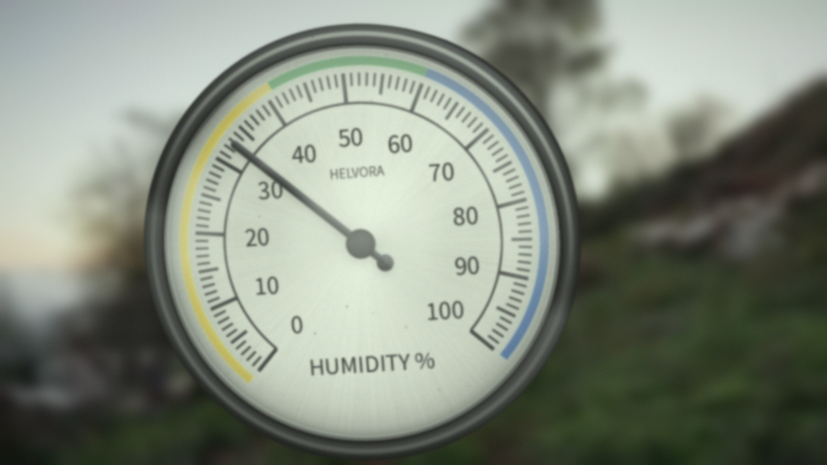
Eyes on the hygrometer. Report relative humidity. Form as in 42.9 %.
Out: 33 %
